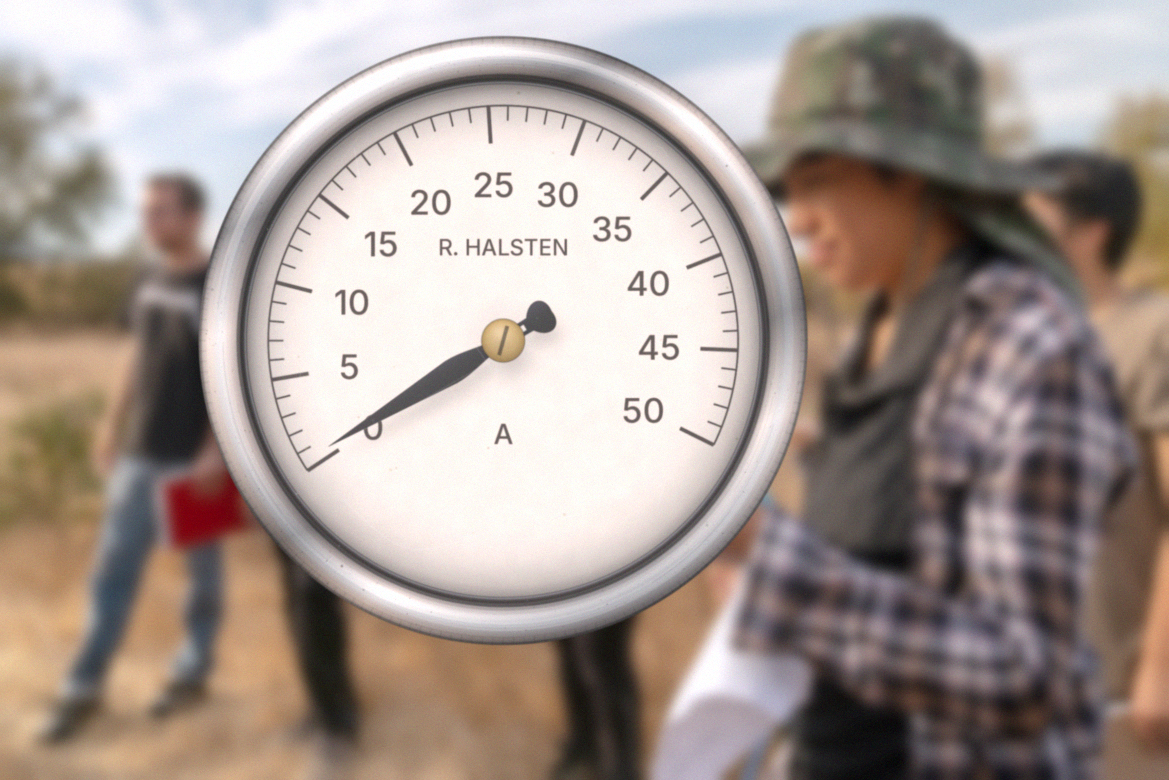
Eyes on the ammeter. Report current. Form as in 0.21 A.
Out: 0.5 A
